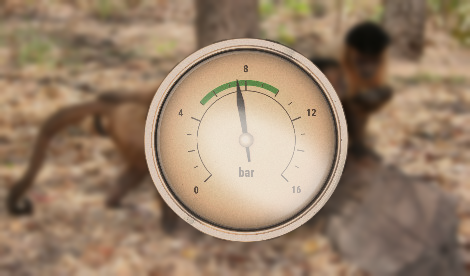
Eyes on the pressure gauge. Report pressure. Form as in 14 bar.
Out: 7.5 bar
